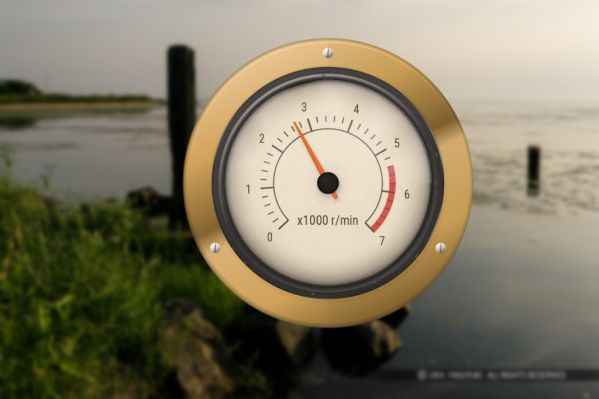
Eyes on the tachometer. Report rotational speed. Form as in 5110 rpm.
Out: 2700 rpm
